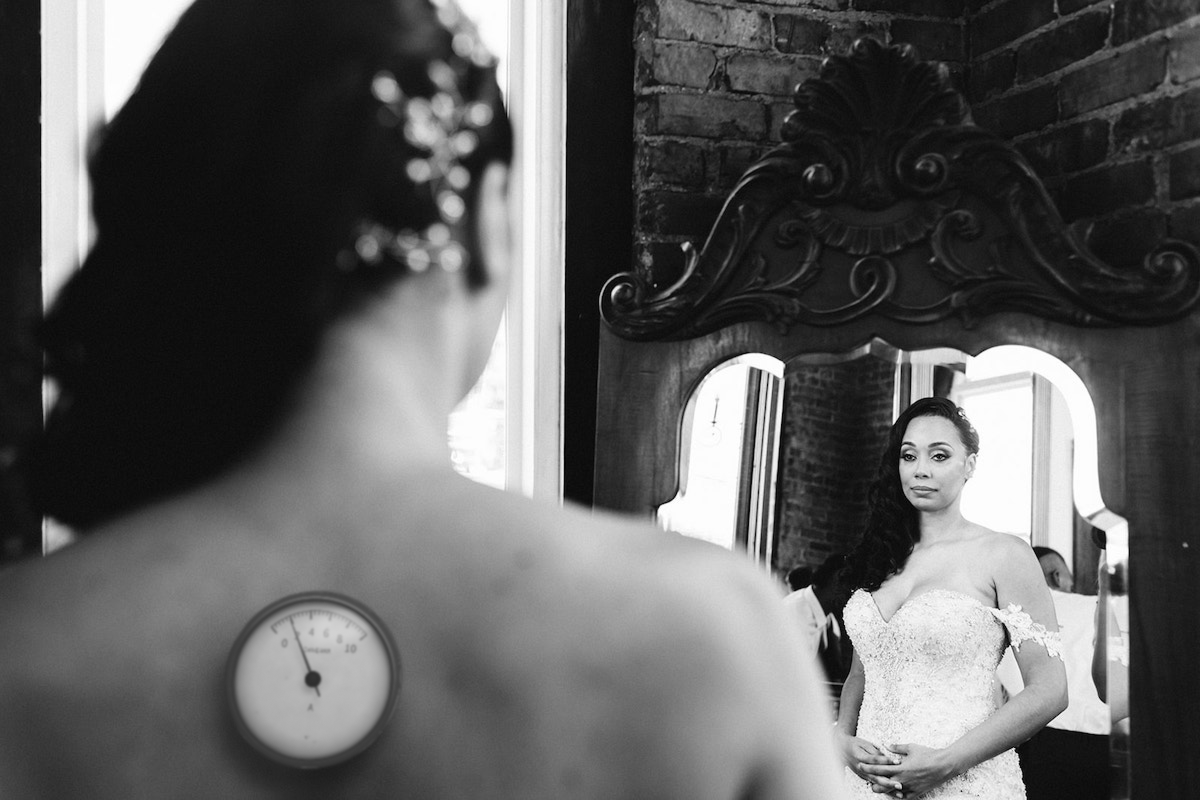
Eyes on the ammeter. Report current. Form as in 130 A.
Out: 2 A
